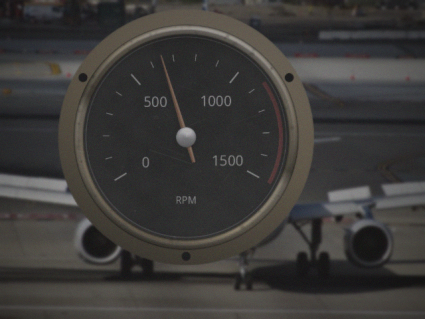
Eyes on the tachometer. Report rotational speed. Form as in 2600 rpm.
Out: 650 rpm
